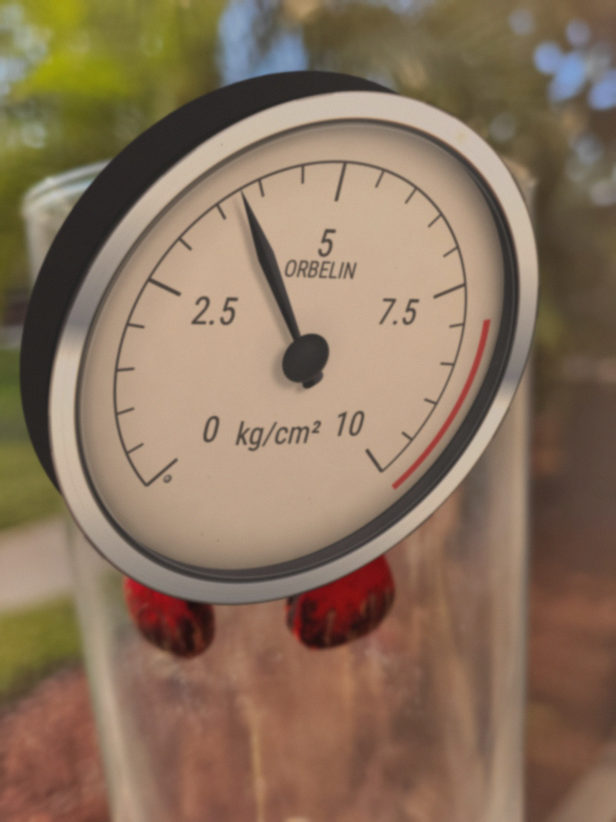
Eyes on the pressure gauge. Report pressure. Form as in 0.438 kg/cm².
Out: 3.75 kg/cm²
